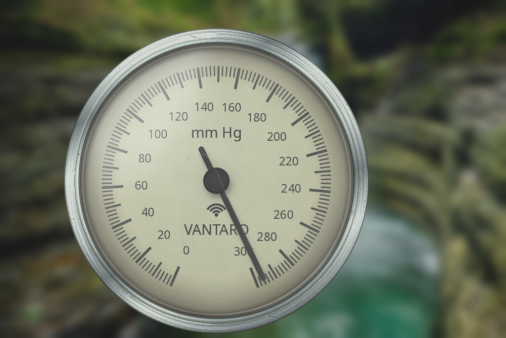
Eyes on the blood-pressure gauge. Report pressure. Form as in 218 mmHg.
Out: 296 mmHg
